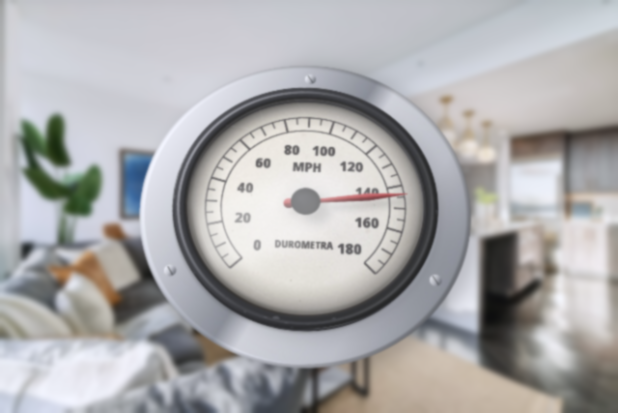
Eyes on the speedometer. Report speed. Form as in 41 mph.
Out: 145 mph
